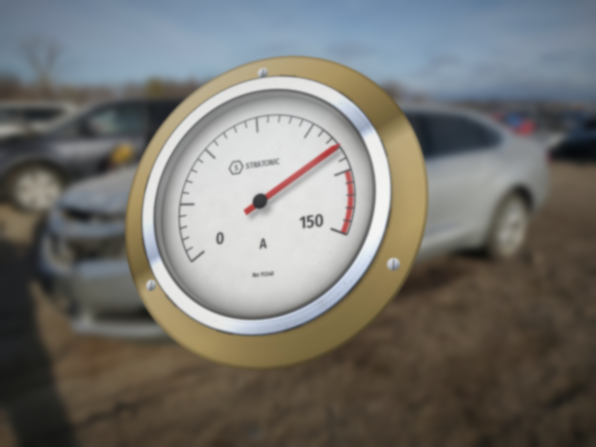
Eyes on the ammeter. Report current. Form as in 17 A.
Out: 115 A
